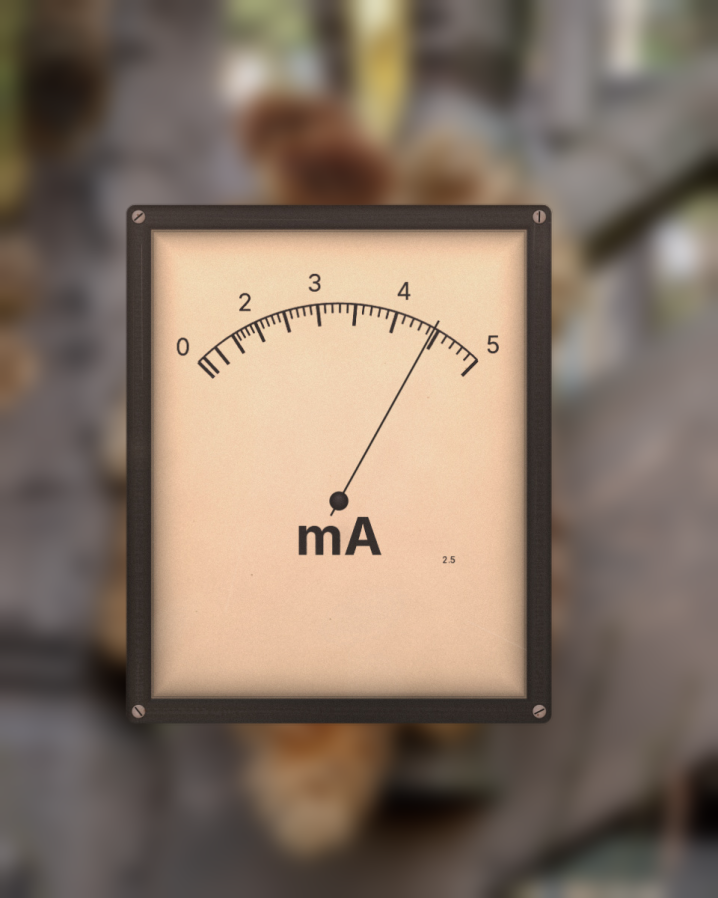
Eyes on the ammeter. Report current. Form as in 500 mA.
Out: 4.45 mA
